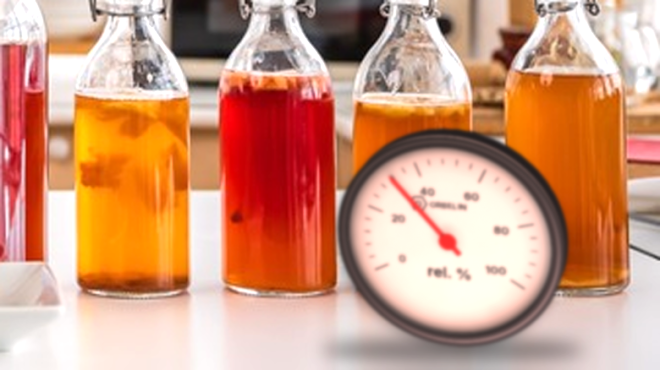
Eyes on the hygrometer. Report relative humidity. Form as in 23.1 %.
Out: 32 %
